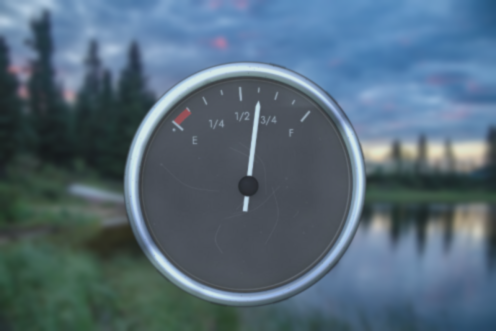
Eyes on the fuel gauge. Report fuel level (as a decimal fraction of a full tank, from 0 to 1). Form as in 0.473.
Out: 0.625
